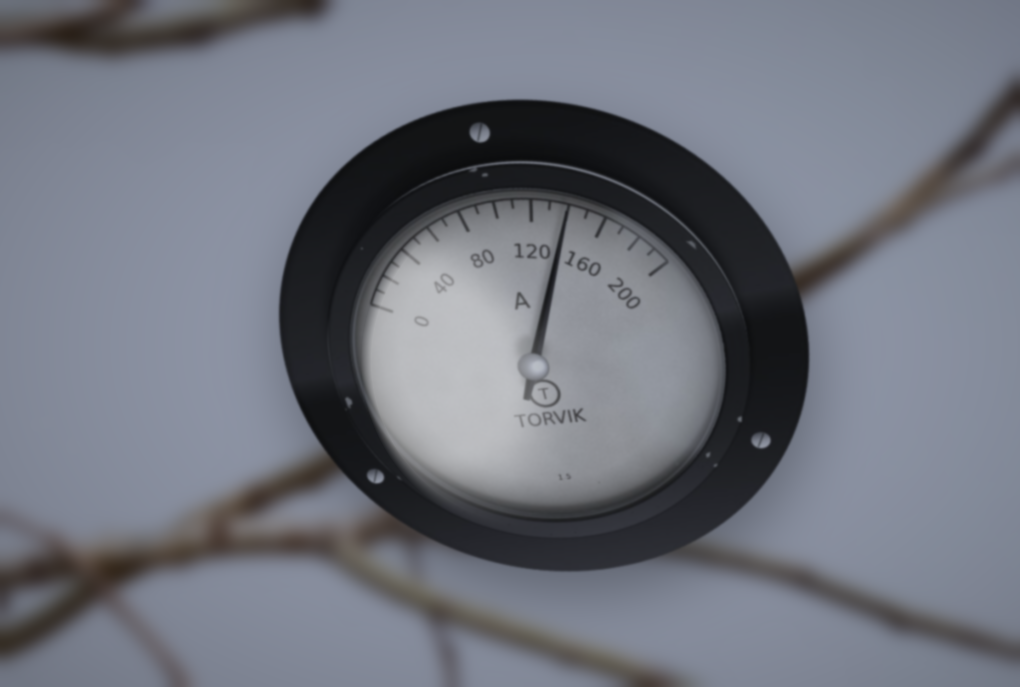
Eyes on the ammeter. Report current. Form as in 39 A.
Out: 140 A
